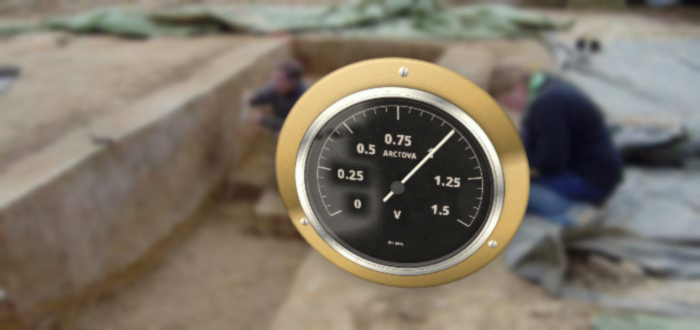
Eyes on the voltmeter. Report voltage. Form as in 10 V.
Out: 1 V
